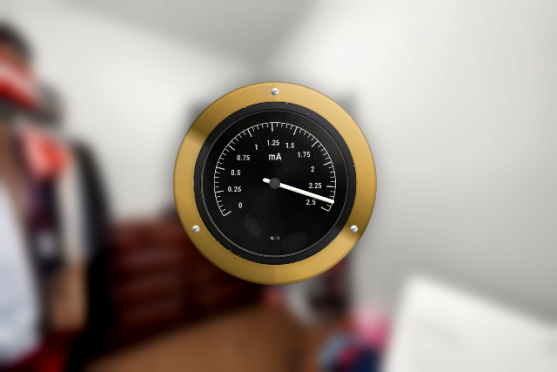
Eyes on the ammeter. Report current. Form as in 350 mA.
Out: 2.4 mA
